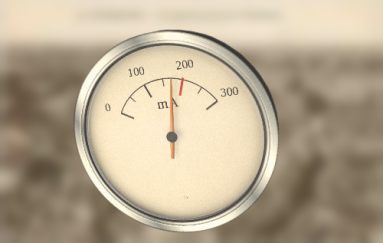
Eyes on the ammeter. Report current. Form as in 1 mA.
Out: 175 mA
